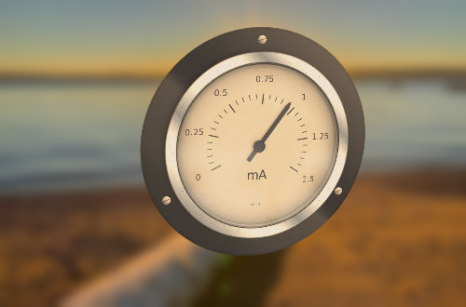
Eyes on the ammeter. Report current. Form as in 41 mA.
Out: 0.95 mA
